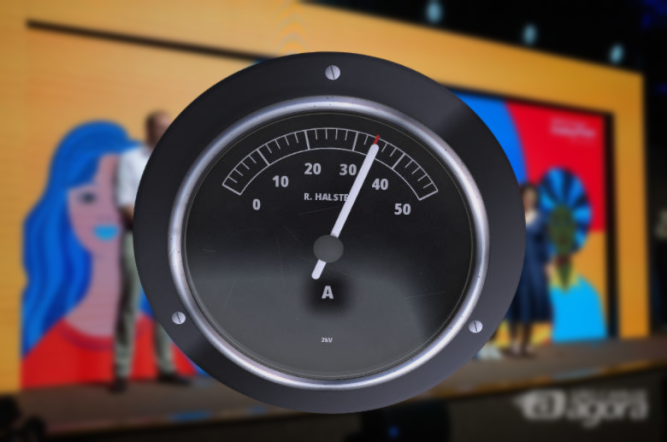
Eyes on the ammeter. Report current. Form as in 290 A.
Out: 34 A
